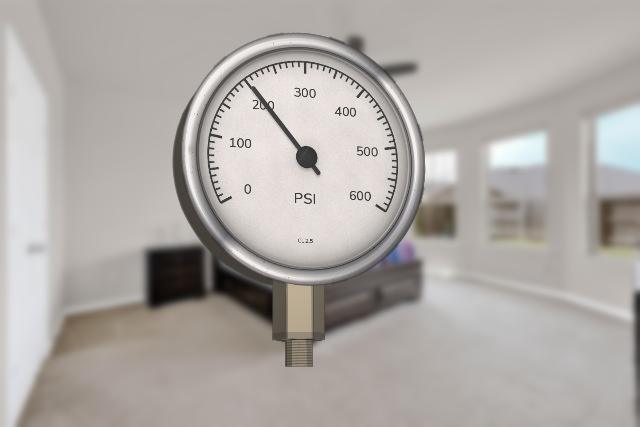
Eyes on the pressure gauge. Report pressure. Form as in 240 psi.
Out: 200 psi
